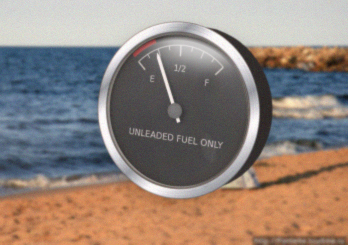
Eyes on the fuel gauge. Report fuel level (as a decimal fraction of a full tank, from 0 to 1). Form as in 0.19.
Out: 0.25
